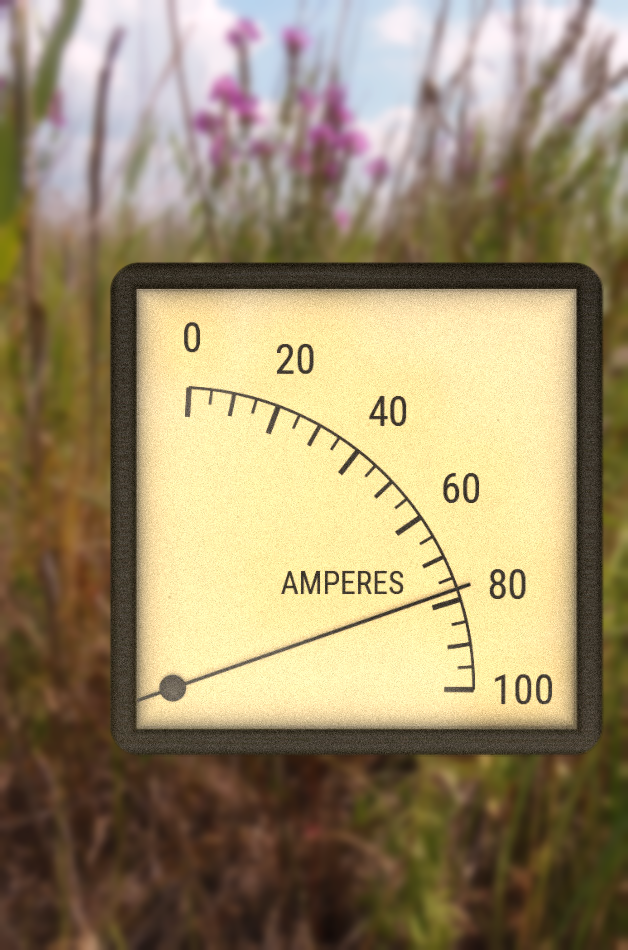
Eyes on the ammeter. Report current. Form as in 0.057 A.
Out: 77.5 A
